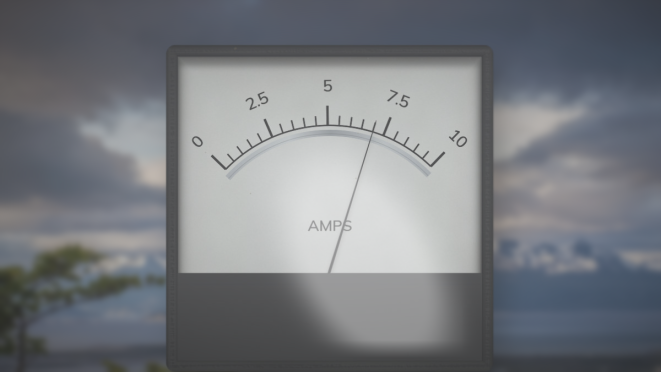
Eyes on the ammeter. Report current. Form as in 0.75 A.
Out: 7 A
